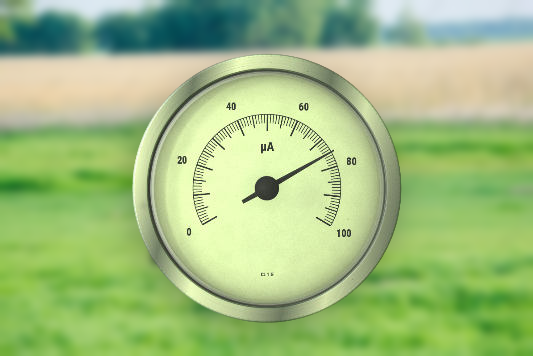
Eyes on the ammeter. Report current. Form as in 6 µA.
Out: 75 µA
